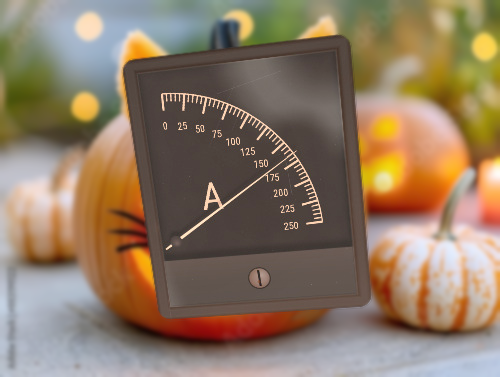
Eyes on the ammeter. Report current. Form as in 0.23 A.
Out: 165 A
